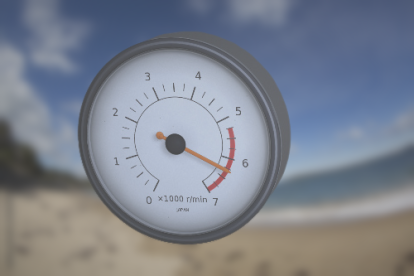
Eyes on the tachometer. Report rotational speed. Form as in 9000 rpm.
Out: 6250 rpm
